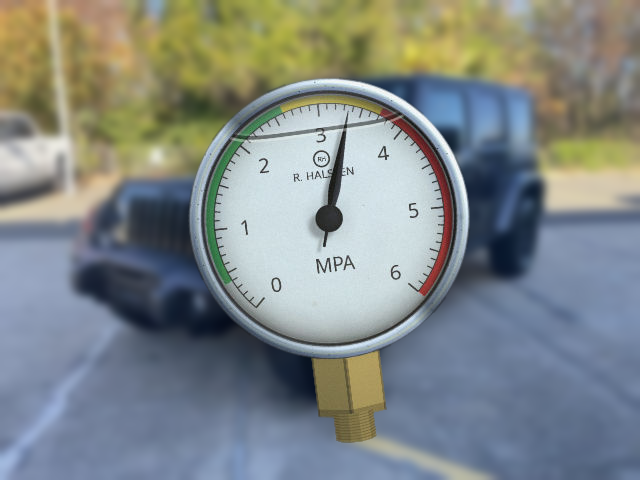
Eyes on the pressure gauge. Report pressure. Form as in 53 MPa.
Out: 3.35 MPa
